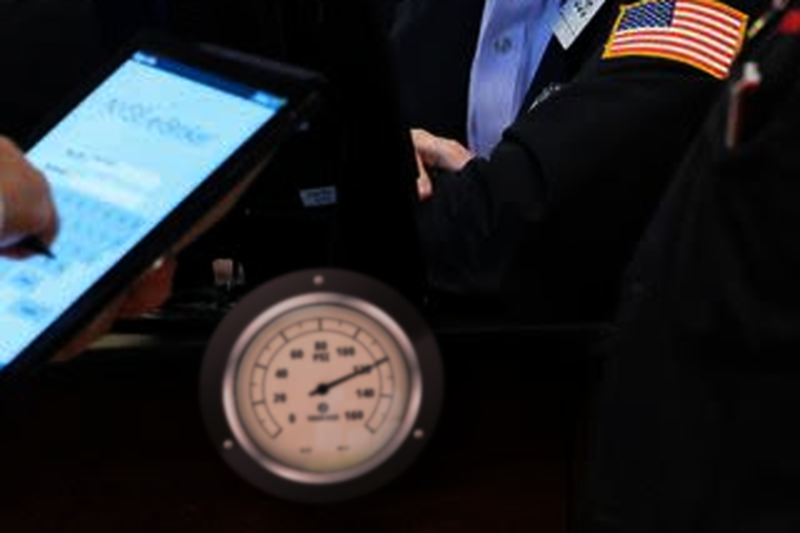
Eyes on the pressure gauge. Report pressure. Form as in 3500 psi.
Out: 120 psi
